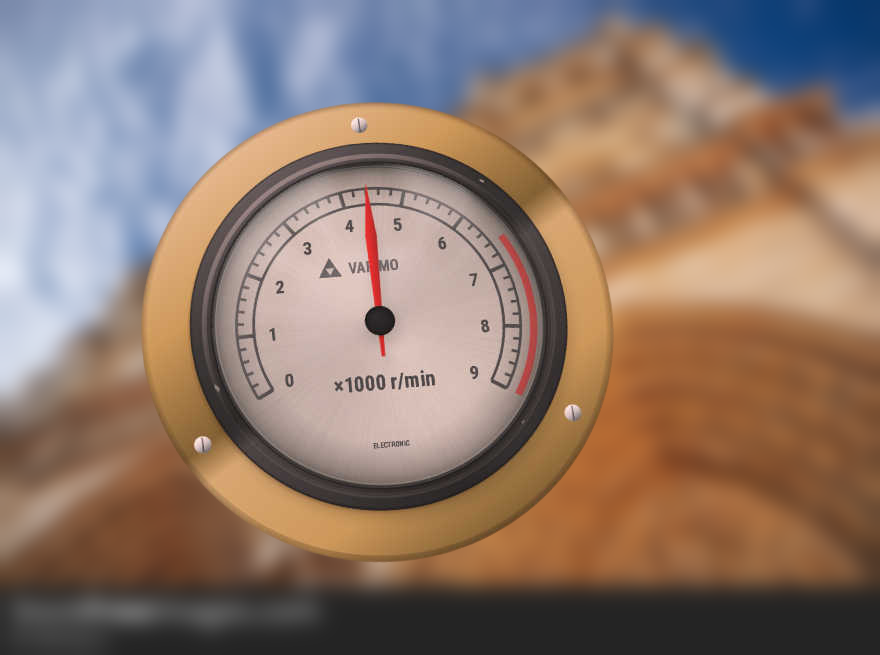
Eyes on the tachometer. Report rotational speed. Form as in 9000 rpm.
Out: 4400 rpm
